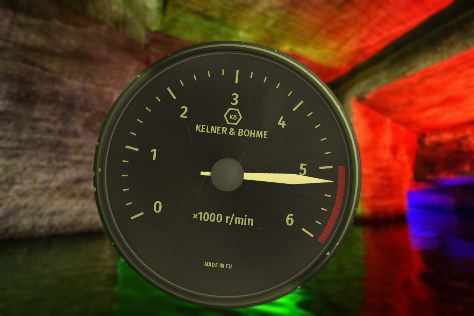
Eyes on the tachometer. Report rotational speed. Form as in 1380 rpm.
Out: 5200 rpm
